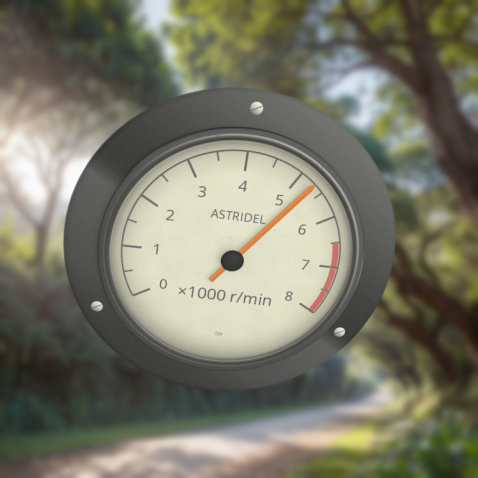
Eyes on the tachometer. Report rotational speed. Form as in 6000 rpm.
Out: 5250 rpm
